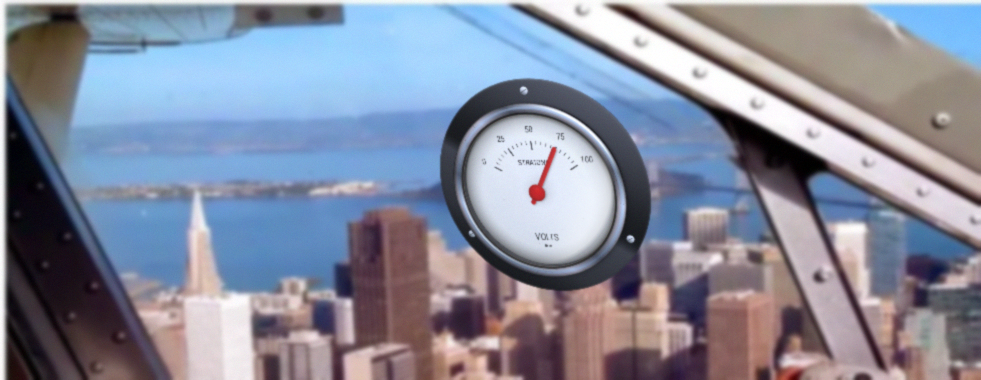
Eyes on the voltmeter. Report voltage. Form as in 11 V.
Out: 75 V
